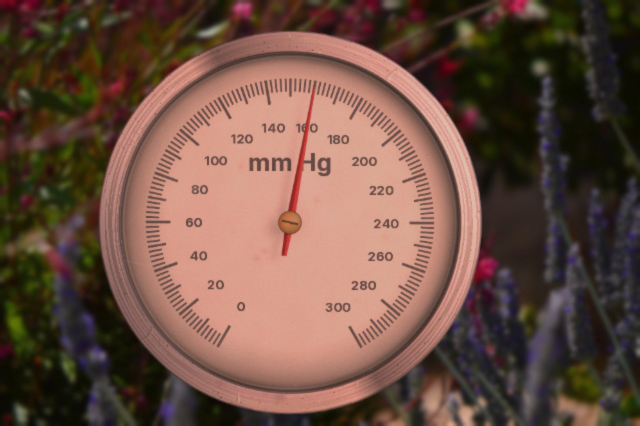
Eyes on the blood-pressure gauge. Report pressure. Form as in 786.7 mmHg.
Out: 160 mmHg
